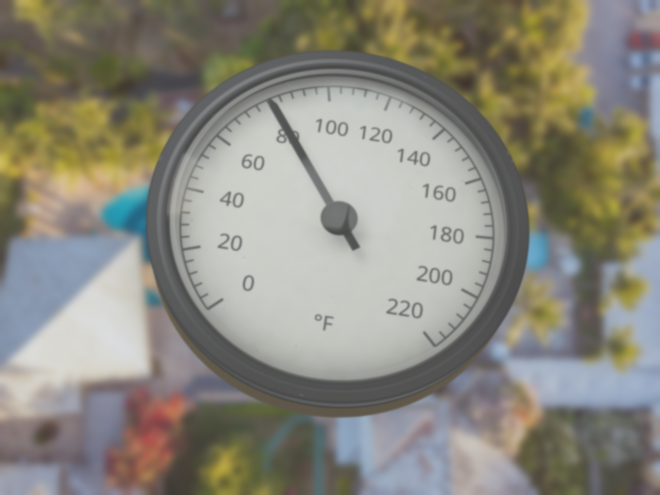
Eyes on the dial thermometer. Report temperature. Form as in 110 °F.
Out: 80 °F
